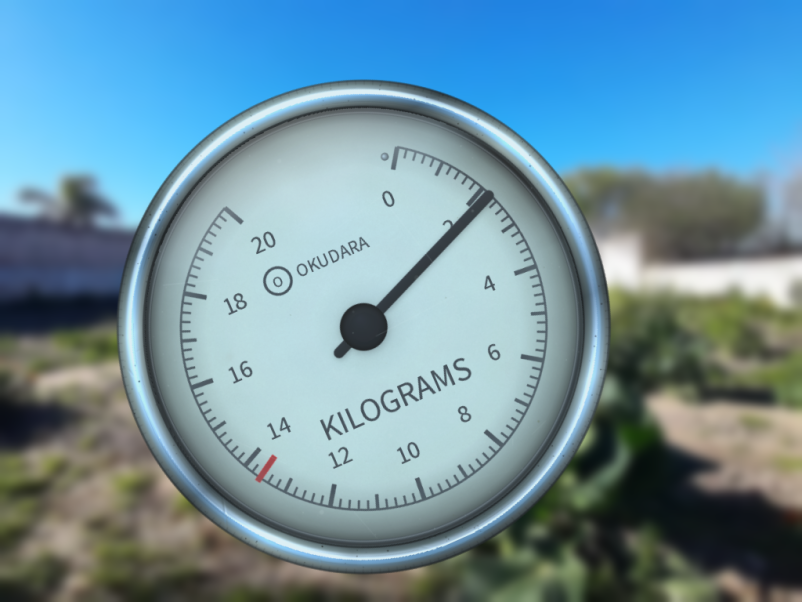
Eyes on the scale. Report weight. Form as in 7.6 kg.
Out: 2.2 kg
